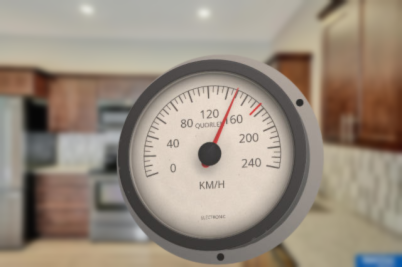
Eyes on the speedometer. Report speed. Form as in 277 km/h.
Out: 150 km/h
